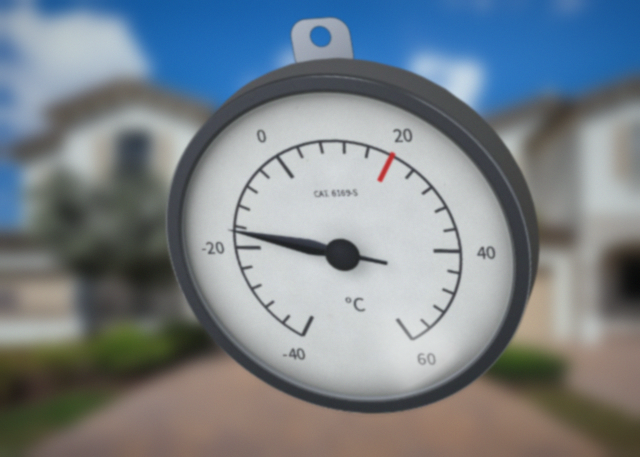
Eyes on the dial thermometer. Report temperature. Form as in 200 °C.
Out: -16 °C
